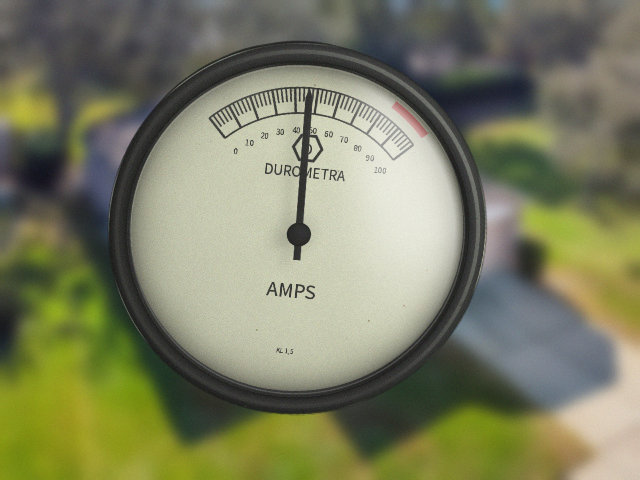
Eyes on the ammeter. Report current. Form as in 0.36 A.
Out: 46 A
